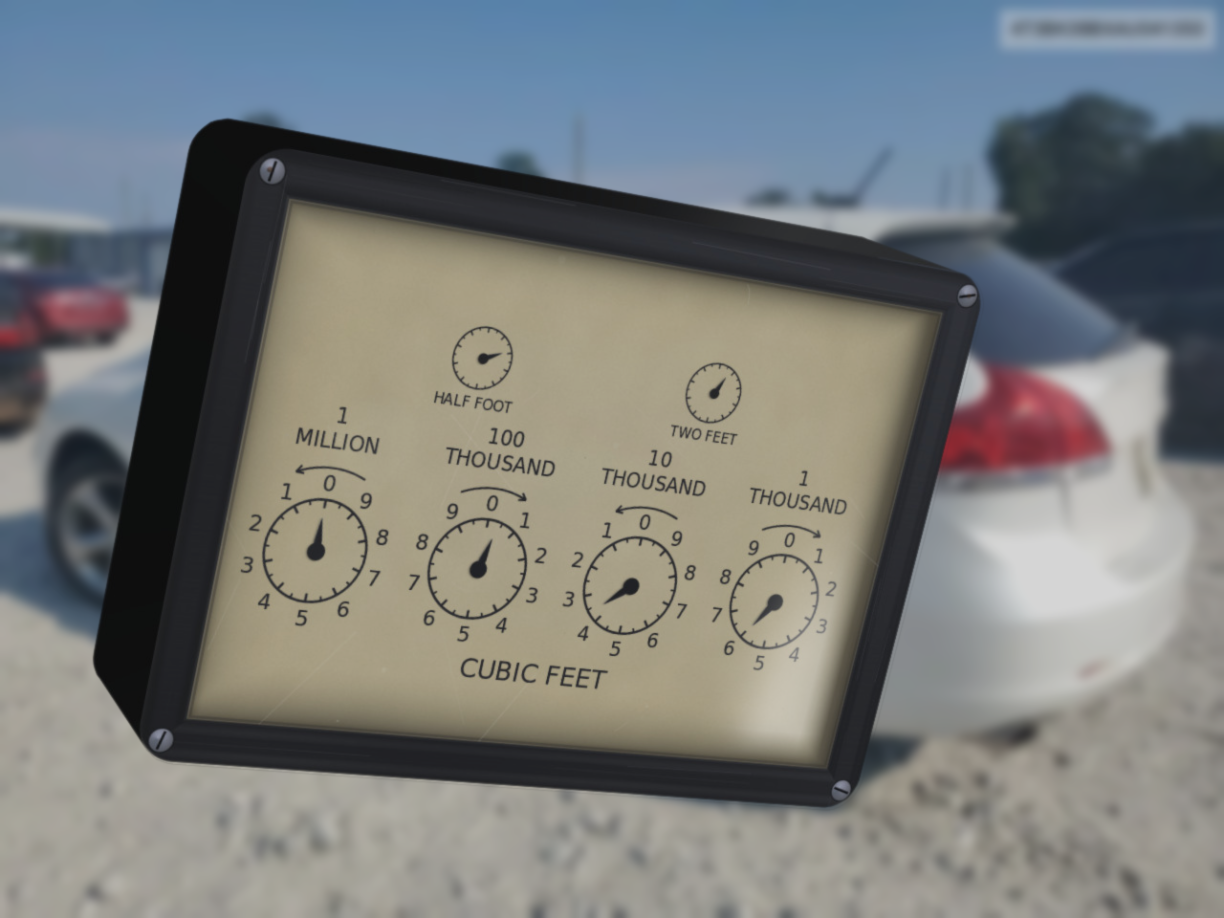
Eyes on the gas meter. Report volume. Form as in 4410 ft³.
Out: 3600 ft³
